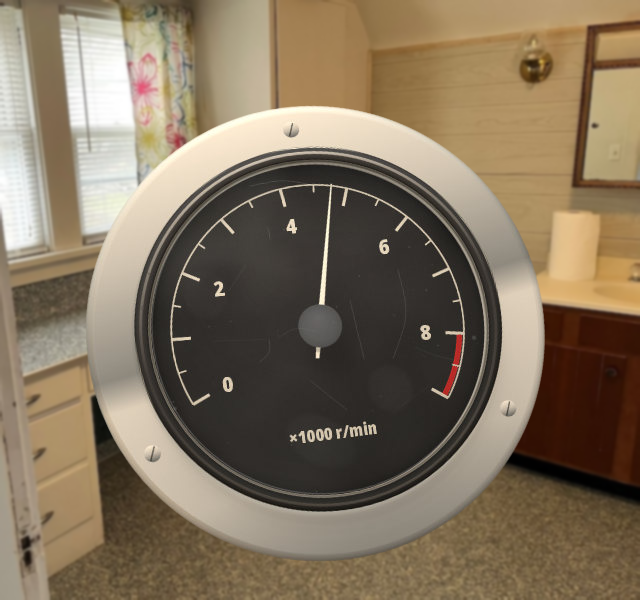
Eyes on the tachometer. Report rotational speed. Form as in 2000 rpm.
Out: 4750 rpm
